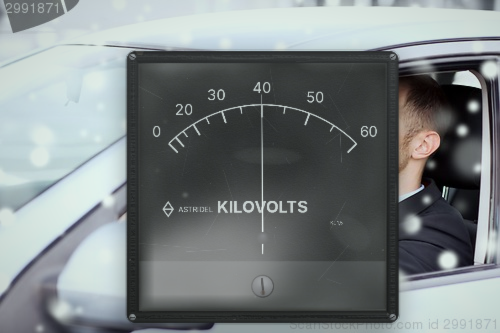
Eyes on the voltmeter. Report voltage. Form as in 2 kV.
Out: 40 kV
